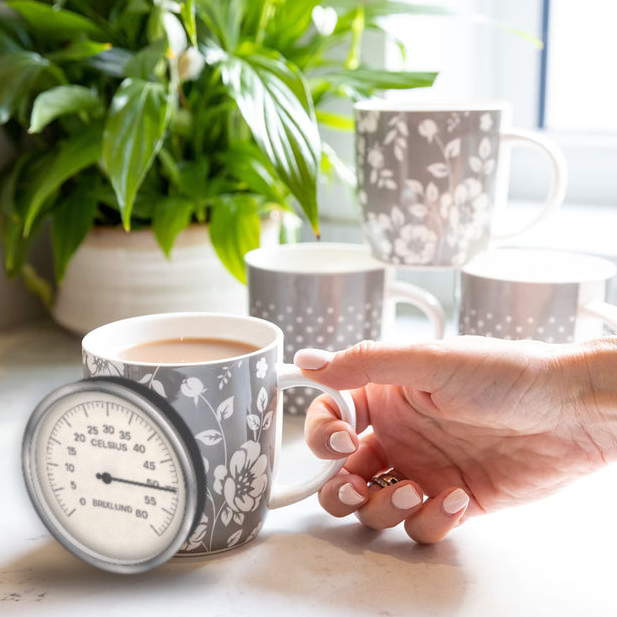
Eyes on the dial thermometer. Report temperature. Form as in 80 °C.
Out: 50 °C
